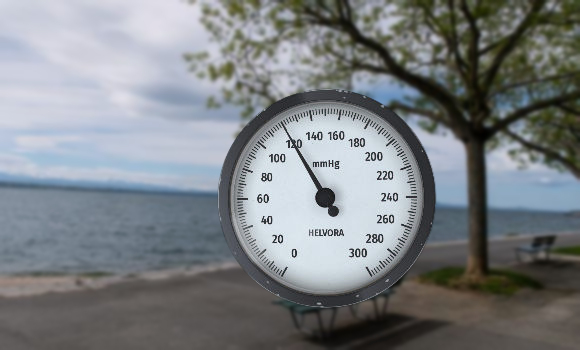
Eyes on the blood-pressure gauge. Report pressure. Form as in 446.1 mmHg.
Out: 120 mmHg
